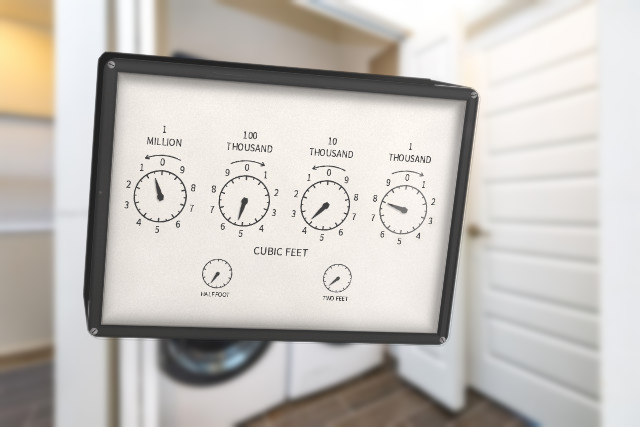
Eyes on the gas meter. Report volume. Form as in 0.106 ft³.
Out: 53800 ft³
